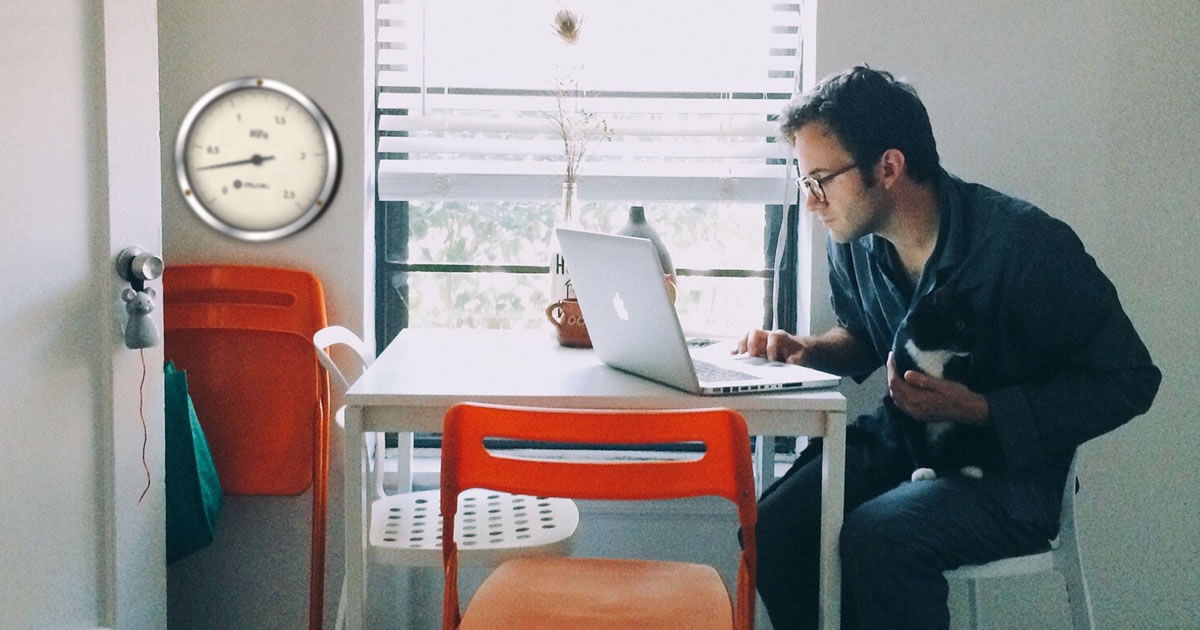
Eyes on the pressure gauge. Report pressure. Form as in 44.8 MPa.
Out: 0.3 MPa
